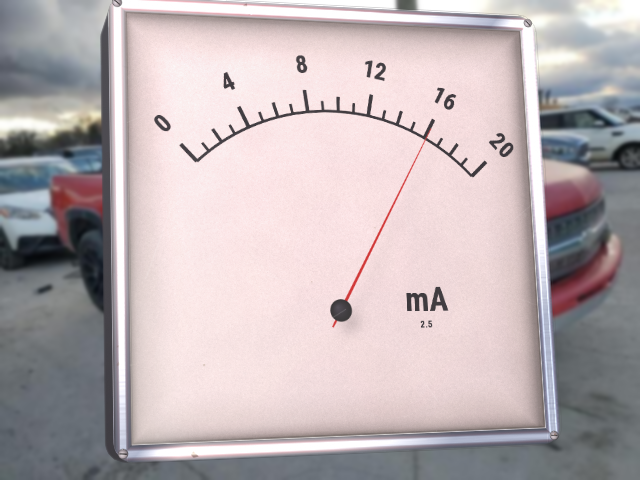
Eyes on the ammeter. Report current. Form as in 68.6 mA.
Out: 16 mA
